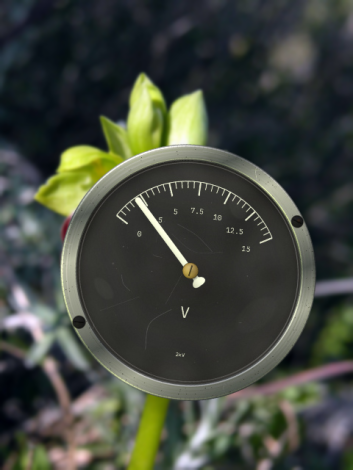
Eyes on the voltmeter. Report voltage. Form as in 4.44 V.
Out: 2 V
